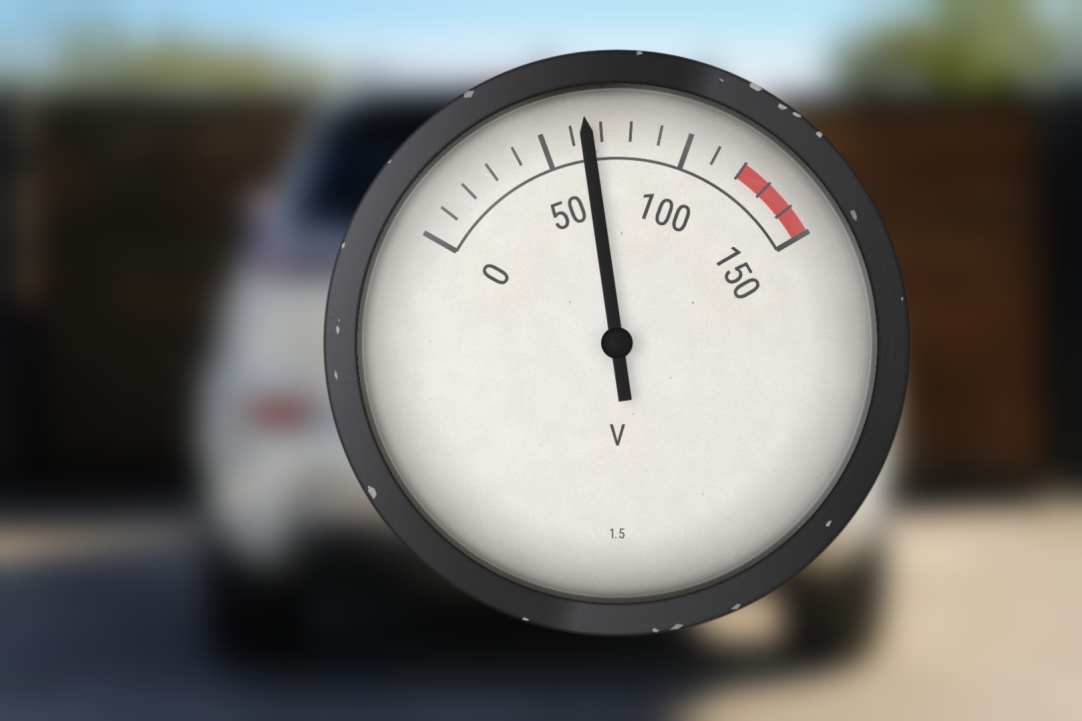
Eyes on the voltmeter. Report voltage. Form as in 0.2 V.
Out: 65 V
